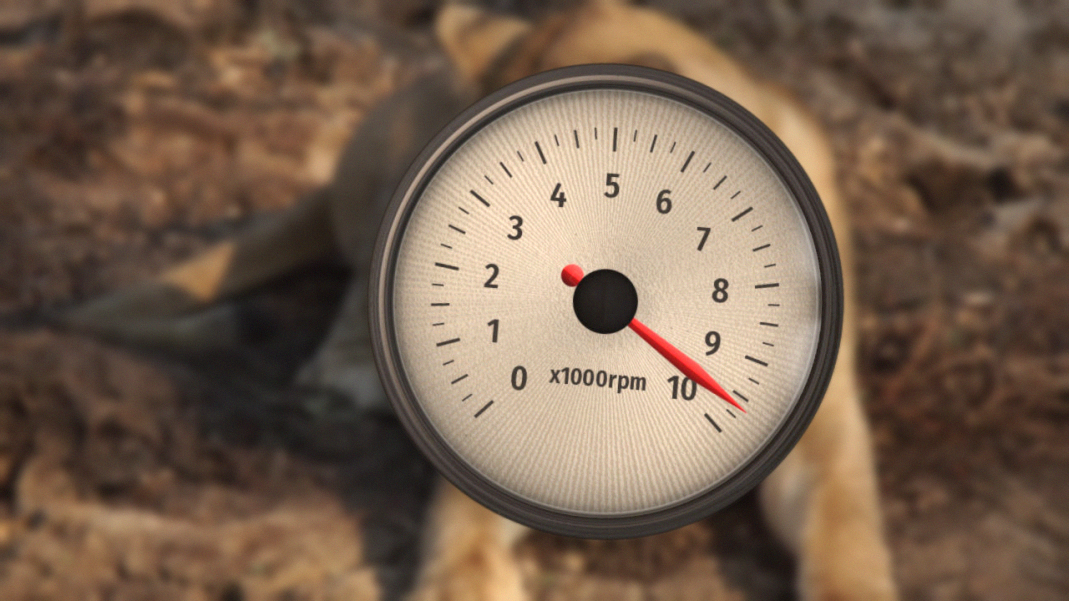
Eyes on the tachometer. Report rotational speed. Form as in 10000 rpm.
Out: 9625 rpm
